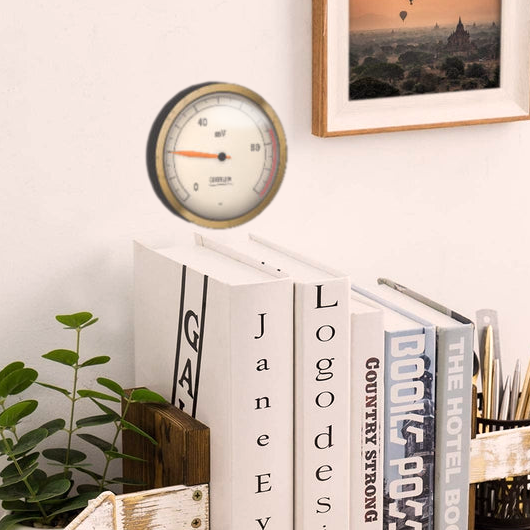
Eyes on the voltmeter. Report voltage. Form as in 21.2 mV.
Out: 20 mV
